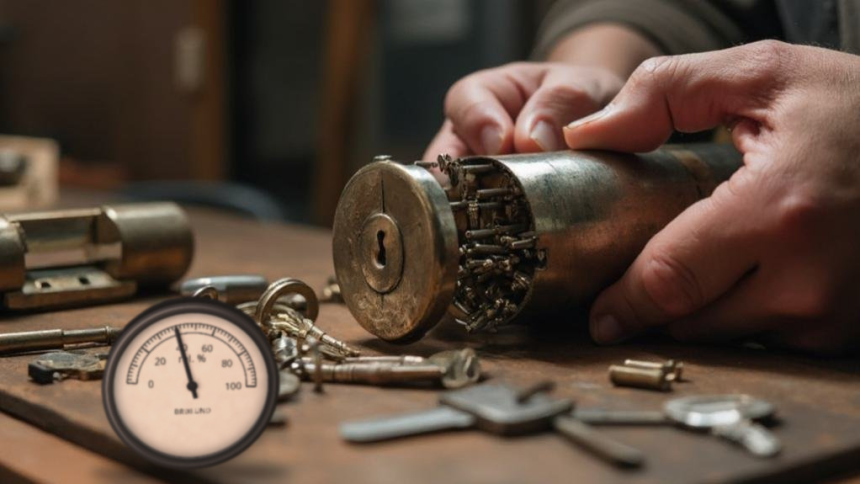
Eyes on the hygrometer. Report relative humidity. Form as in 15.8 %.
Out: 40 %
